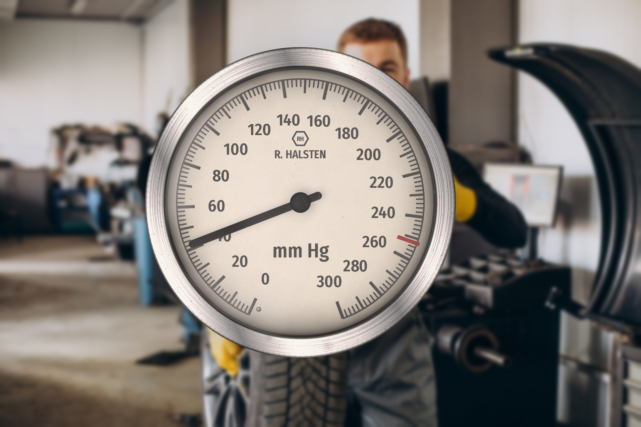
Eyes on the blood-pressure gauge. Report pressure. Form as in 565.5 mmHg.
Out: 42 mmHg
